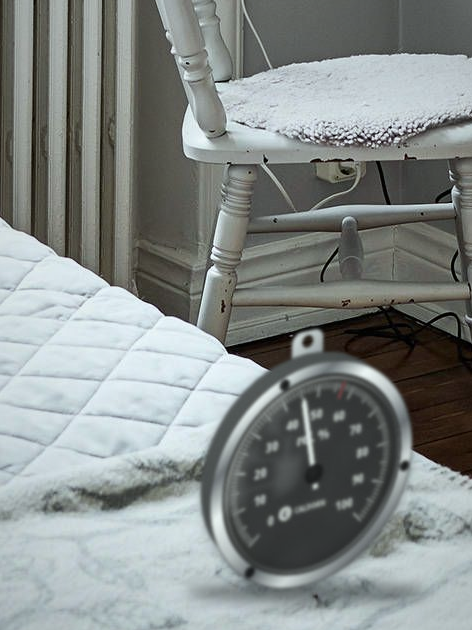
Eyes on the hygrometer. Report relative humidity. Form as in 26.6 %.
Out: 45 %
